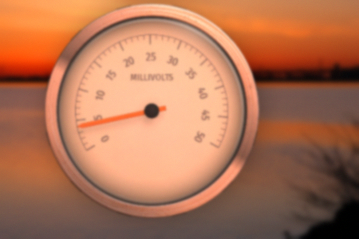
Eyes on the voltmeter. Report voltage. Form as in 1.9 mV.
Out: 4 mV
